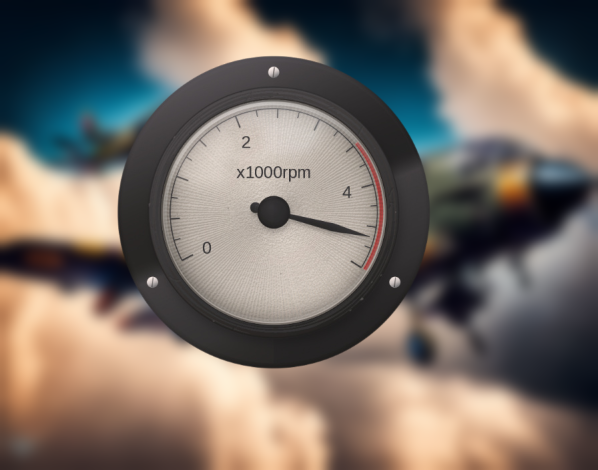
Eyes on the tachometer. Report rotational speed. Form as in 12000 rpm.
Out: 4625 rpm
